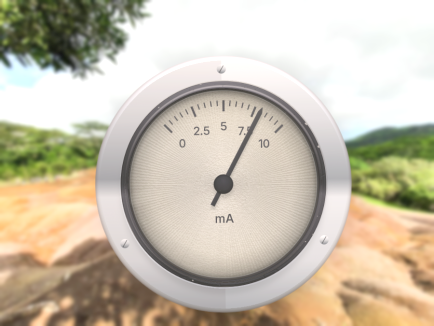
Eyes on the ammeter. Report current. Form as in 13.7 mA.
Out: 8 mA
